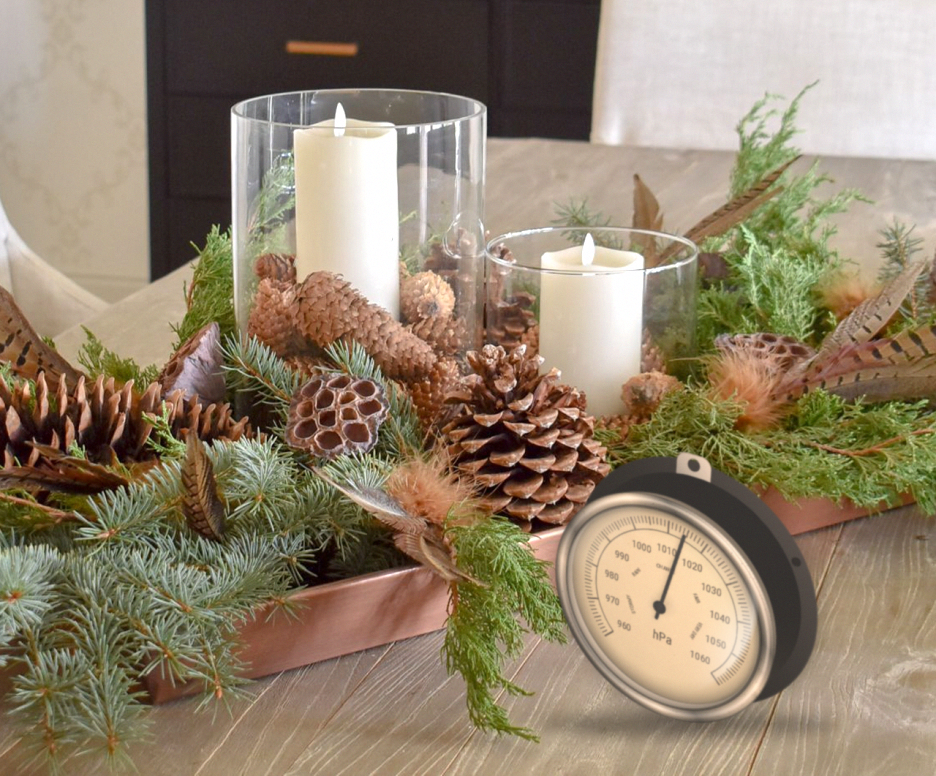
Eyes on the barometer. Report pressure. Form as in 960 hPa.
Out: 1015 hPa
